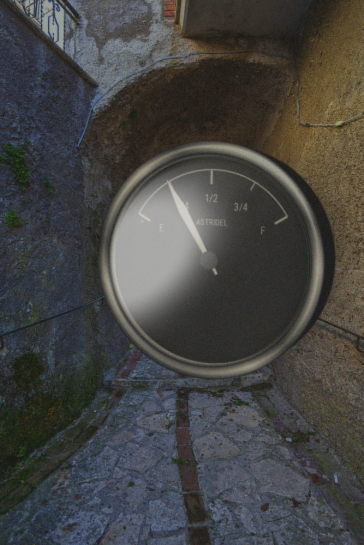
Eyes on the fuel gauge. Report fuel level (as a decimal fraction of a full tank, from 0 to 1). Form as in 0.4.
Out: 0.25
